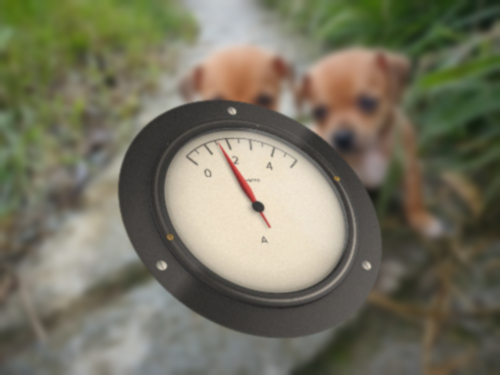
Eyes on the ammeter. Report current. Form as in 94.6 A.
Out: 1.5 A
